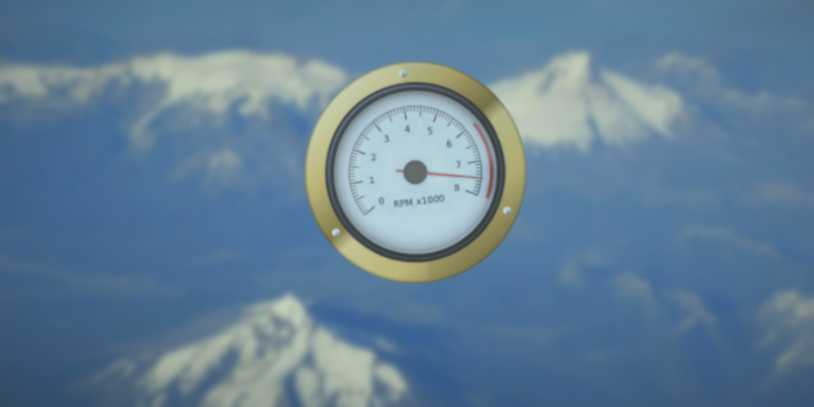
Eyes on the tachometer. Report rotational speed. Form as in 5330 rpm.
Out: 7500 rpm
